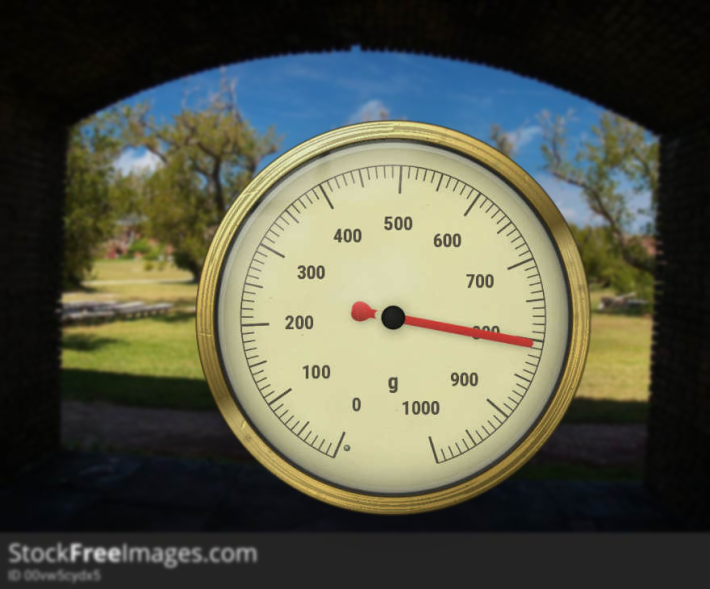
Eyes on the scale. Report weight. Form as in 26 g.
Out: 805 g
